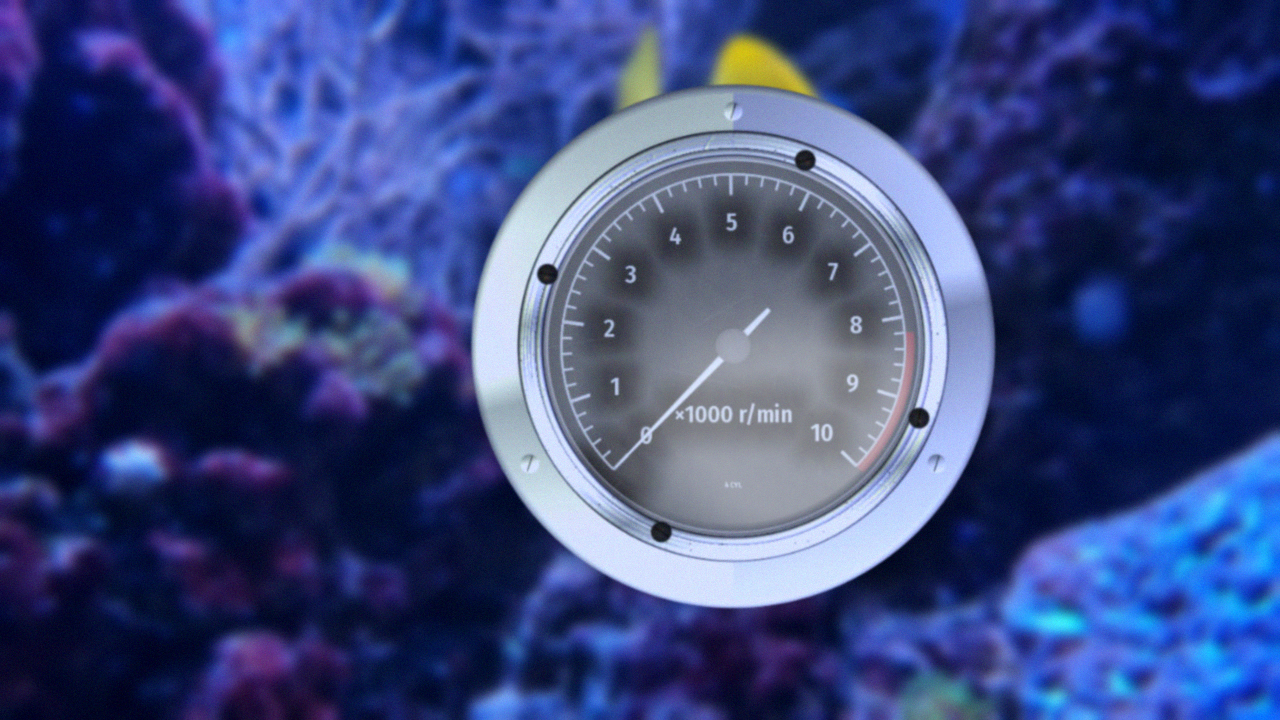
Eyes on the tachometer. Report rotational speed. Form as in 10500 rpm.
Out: 0 rpm
